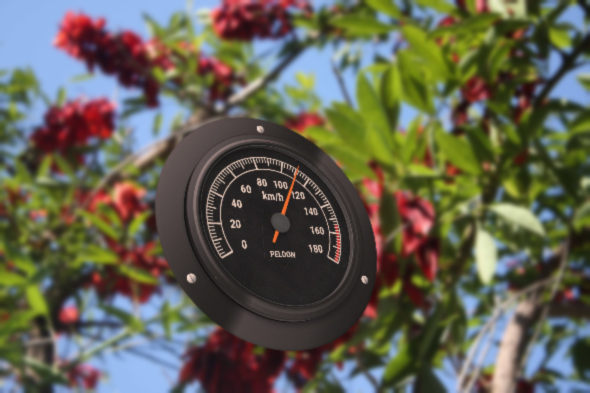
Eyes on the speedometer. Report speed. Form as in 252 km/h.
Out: 110 km/h
